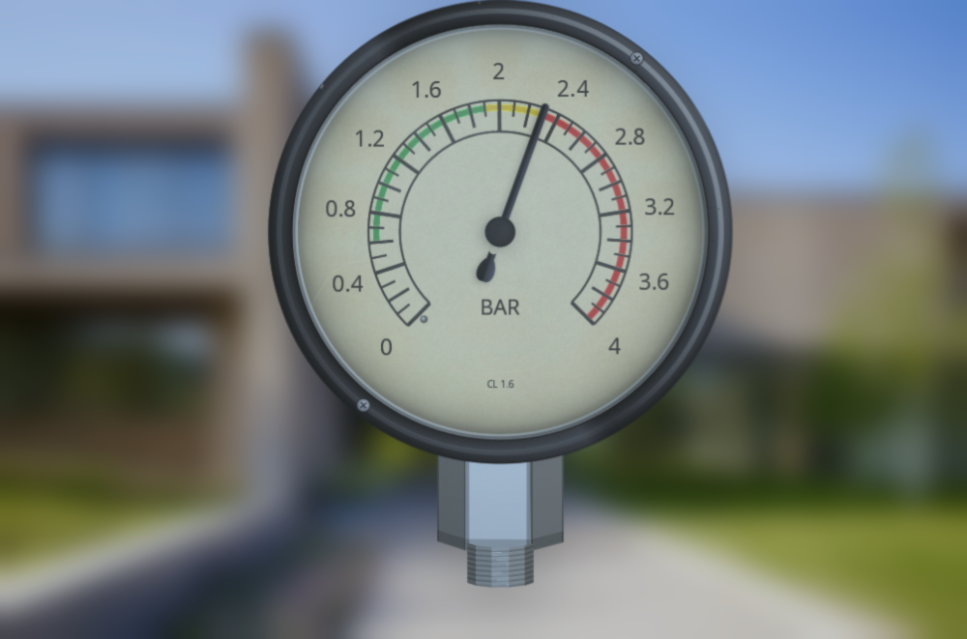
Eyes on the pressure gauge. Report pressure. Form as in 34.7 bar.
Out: 2.3 bar
